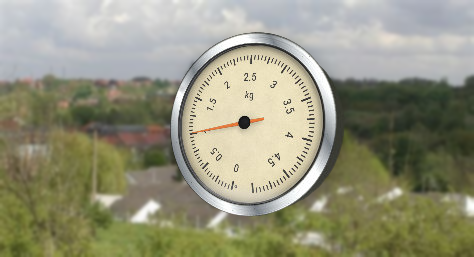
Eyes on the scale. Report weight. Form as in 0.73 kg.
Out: 1 kg
